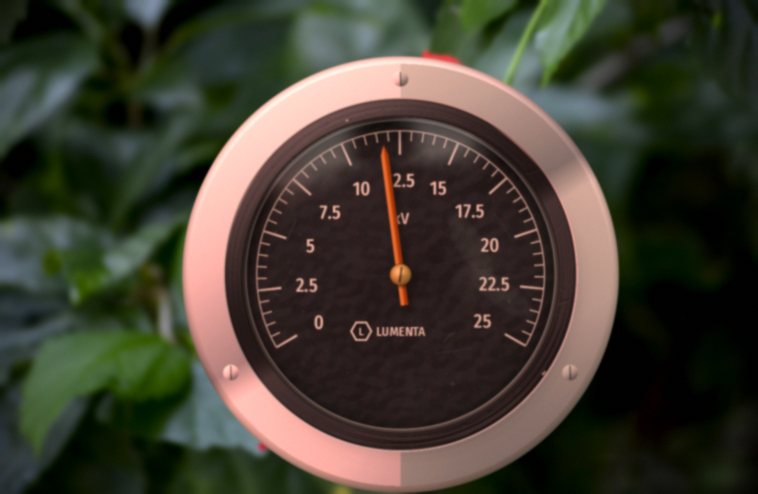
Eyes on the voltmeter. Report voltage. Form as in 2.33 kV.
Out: 11.75 kV
